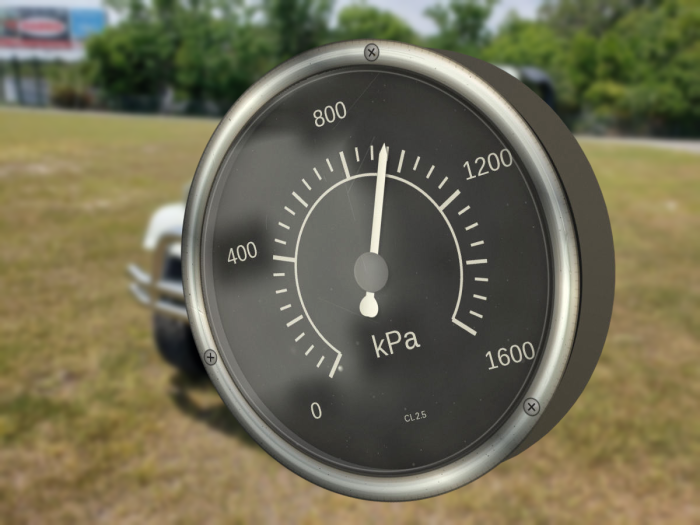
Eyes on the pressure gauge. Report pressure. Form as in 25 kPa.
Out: 950 kPa
